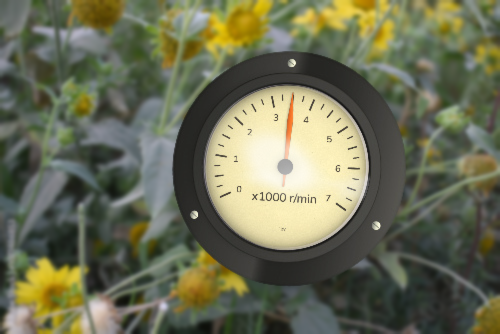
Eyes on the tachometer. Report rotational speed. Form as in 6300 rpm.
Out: 3500 rpm
